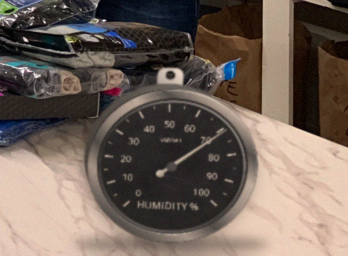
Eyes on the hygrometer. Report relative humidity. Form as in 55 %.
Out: 70 %
